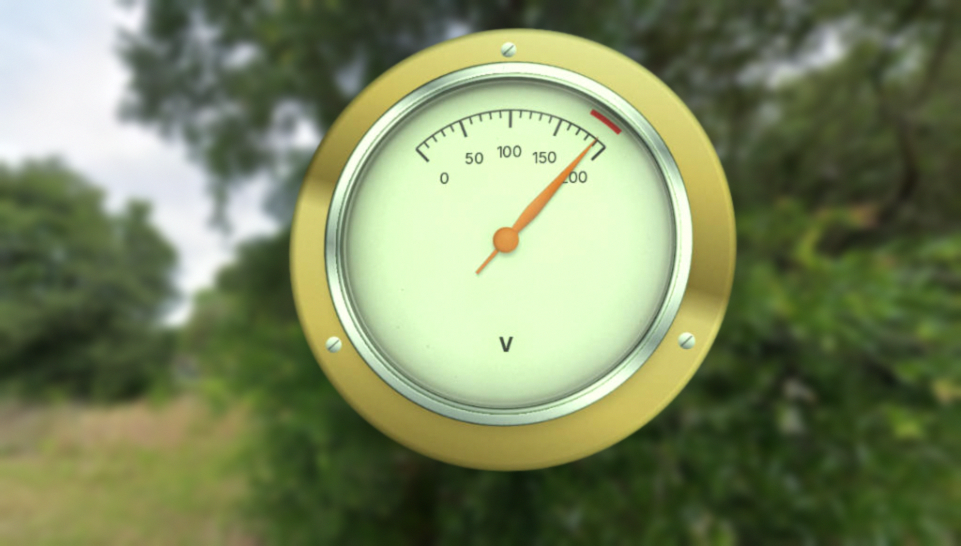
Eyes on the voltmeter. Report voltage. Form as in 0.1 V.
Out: 190 V
